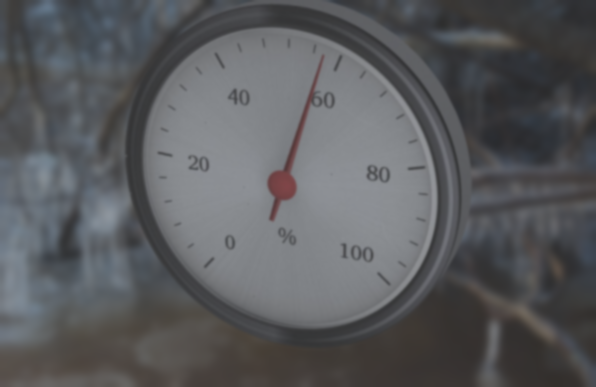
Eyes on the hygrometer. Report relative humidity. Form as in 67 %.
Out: 58 %
